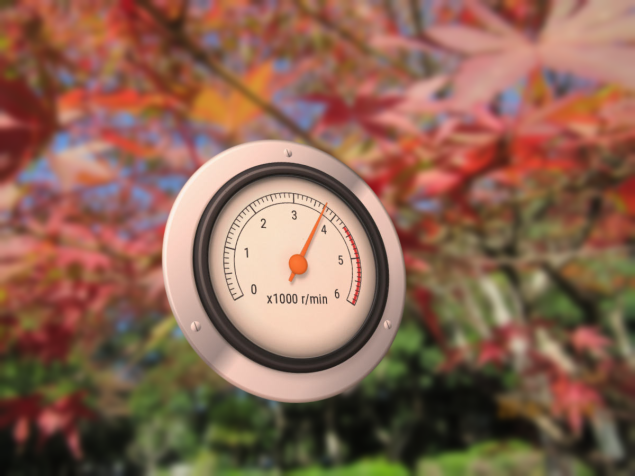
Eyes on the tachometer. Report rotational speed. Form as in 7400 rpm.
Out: 3700 rpm
